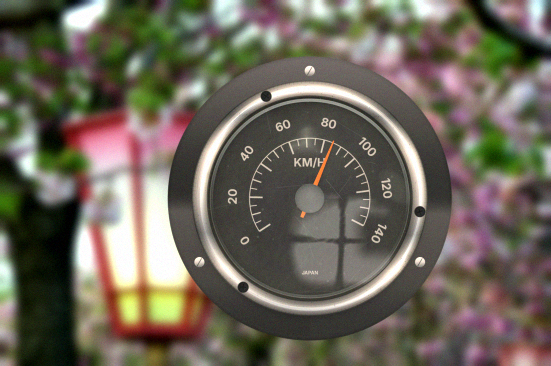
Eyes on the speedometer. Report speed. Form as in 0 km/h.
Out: 85 km/h
